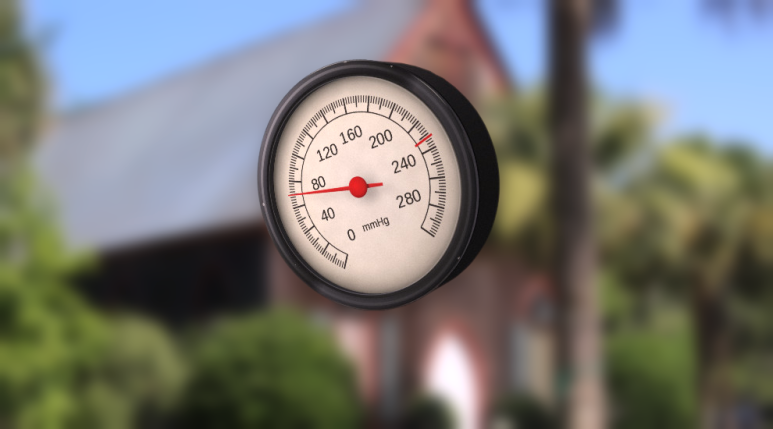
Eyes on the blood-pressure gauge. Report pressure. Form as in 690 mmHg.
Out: 70 mmHg
